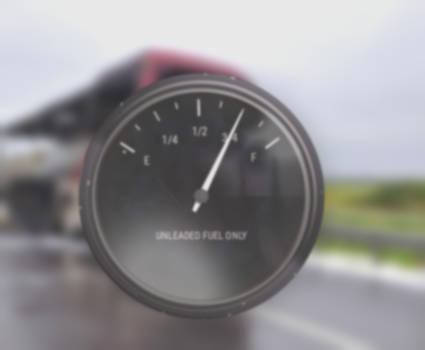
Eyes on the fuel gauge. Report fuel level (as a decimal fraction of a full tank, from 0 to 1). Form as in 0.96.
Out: 0.75
